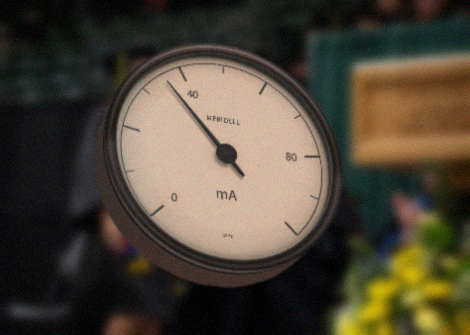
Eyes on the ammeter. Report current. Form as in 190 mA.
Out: 35 mA
